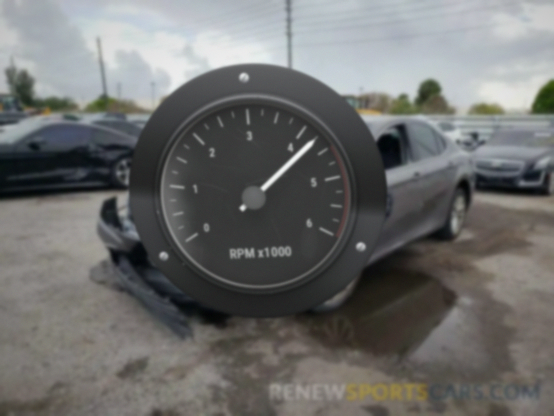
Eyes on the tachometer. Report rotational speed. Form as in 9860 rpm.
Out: 4250 rpm
